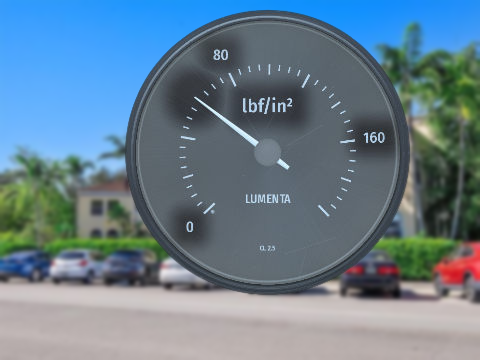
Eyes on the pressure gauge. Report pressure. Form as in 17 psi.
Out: 60 psi
